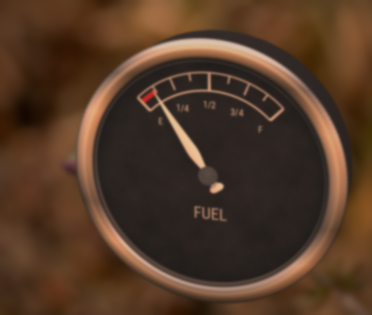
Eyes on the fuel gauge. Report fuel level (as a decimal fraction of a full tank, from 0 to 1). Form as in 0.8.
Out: 0.125
